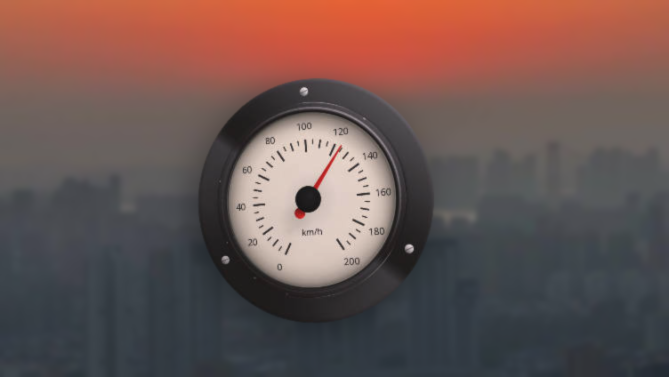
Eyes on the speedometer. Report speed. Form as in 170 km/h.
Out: 125 km/h
